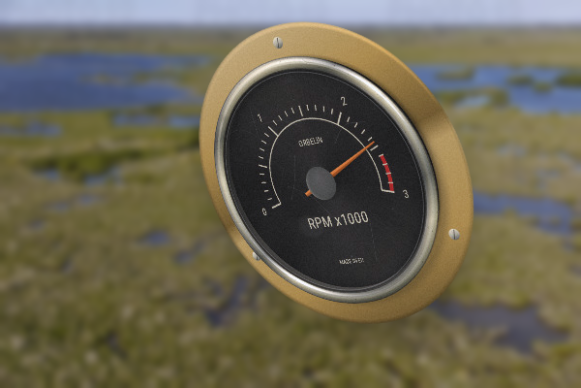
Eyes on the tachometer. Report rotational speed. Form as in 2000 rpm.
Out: 2450 rpm
